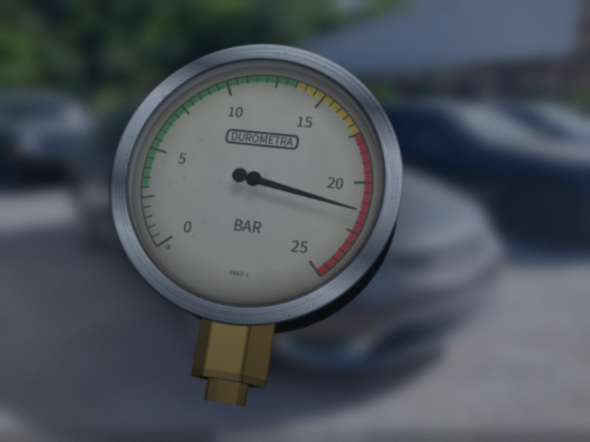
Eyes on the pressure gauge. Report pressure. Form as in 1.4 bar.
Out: 21.5 bar
